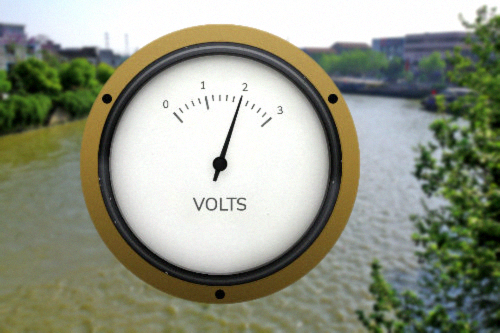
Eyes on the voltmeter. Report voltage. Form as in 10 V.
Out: 2 V
